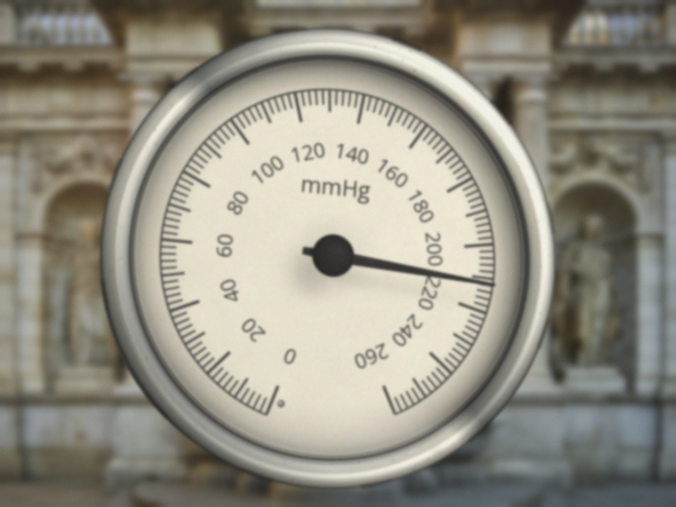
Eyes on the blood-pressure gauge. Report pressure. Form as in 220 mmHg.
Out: 212 mmHg
